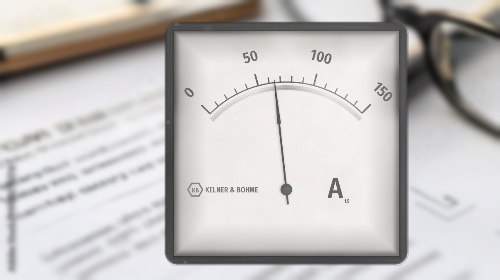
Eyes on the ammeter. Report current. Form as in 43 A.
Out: 65 A
